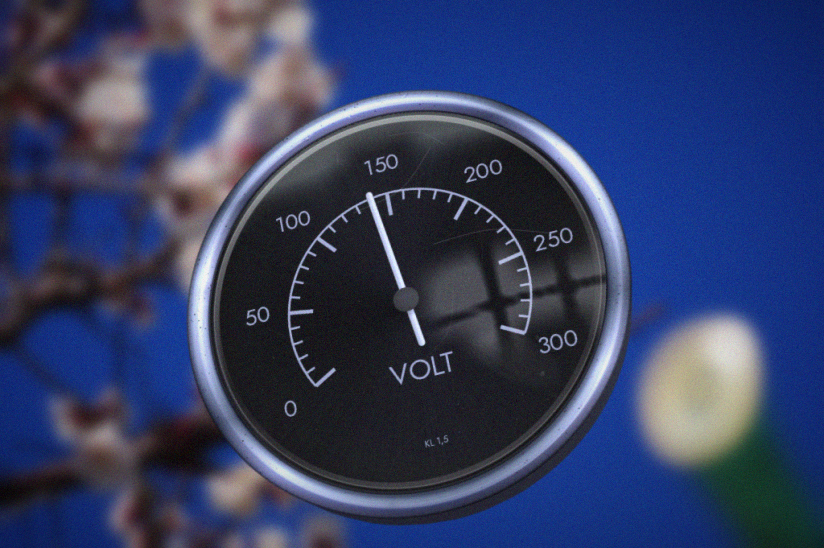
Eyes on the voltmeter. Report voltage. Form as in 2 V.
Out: 140 V
